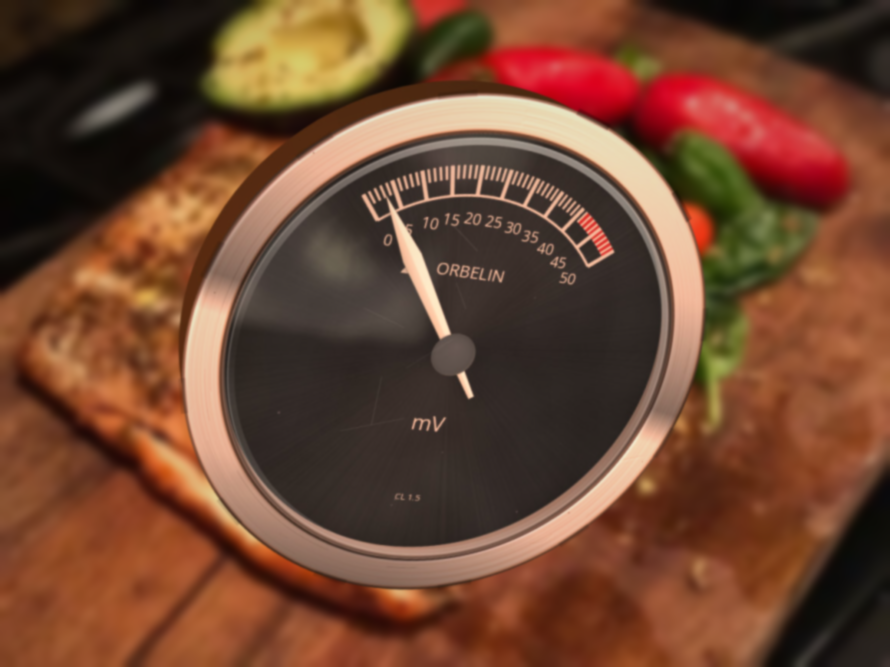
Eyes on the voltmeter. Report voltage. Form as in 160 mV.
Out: 3 mV
